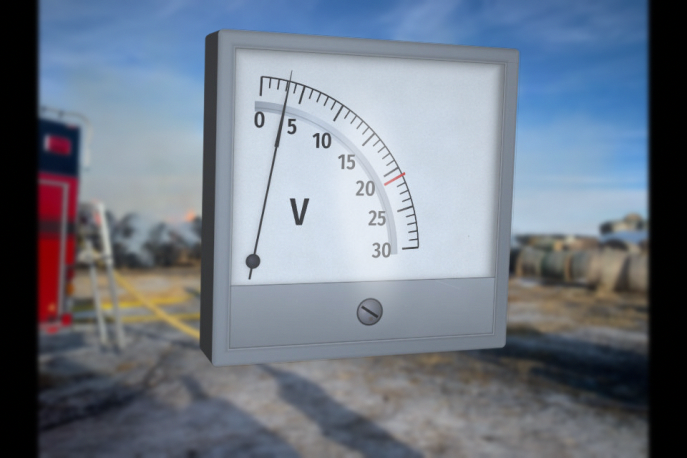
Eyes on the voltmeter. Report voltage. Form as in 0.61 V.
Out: 3 V
